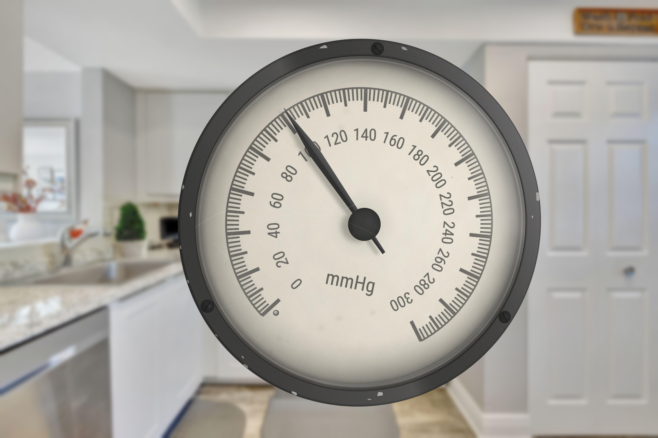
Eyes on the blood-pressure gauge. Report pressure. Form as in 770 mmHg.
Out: 102 mmHg
